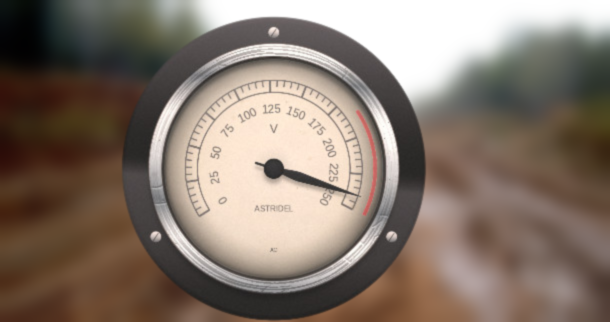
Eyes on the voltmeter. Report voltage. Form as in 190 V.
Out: 240 V
